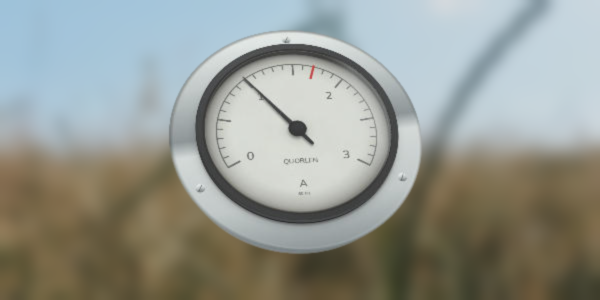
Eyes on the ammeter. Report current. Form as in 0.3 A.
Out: 1 A
